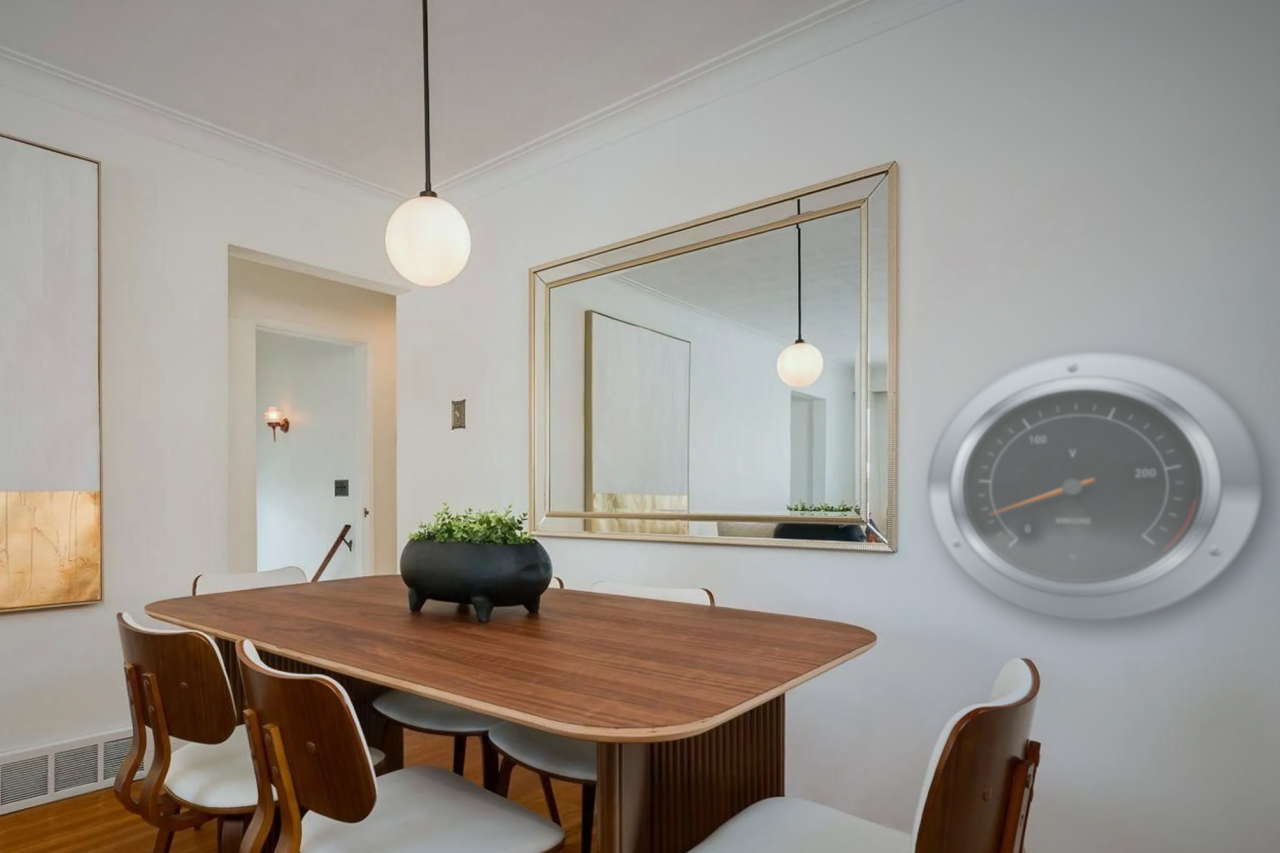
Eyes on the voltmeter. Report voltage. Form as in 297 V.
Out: 25 V
